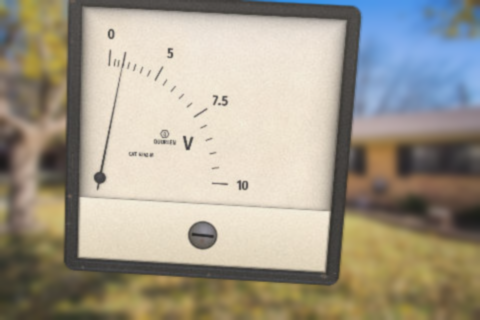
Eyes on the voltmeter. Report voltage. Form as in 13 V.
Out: 2.5 V
